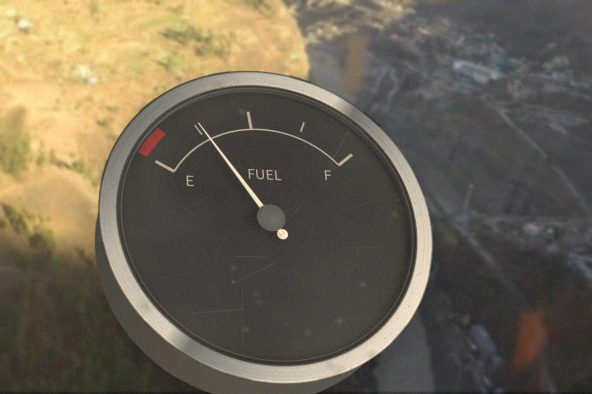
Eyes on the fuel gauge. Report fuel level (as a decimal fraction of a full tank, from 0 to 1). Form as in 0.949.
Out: 0.25
